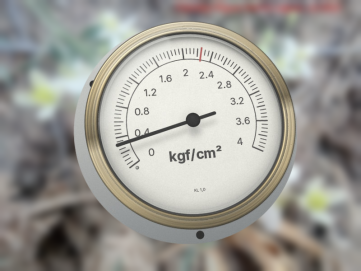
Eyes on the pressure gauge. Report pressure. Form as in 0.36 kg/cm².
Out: 0.3 kg/cm²
